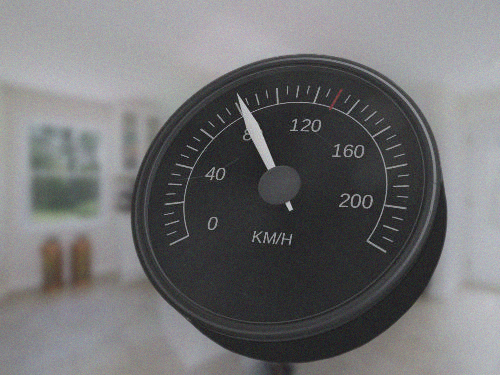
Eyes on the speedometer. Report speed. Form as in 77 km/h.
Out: 82.5 km/h
